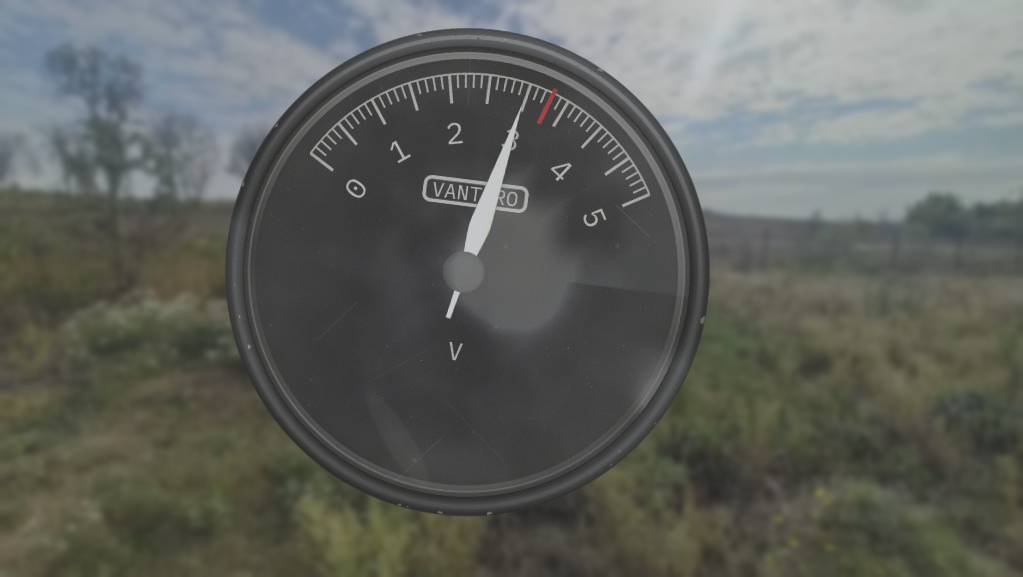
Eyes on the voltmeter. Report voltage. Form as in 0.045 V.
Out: 3 V
